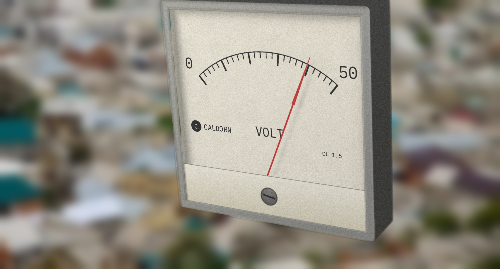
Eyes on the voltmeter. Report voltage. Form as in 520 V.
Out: 40 V
